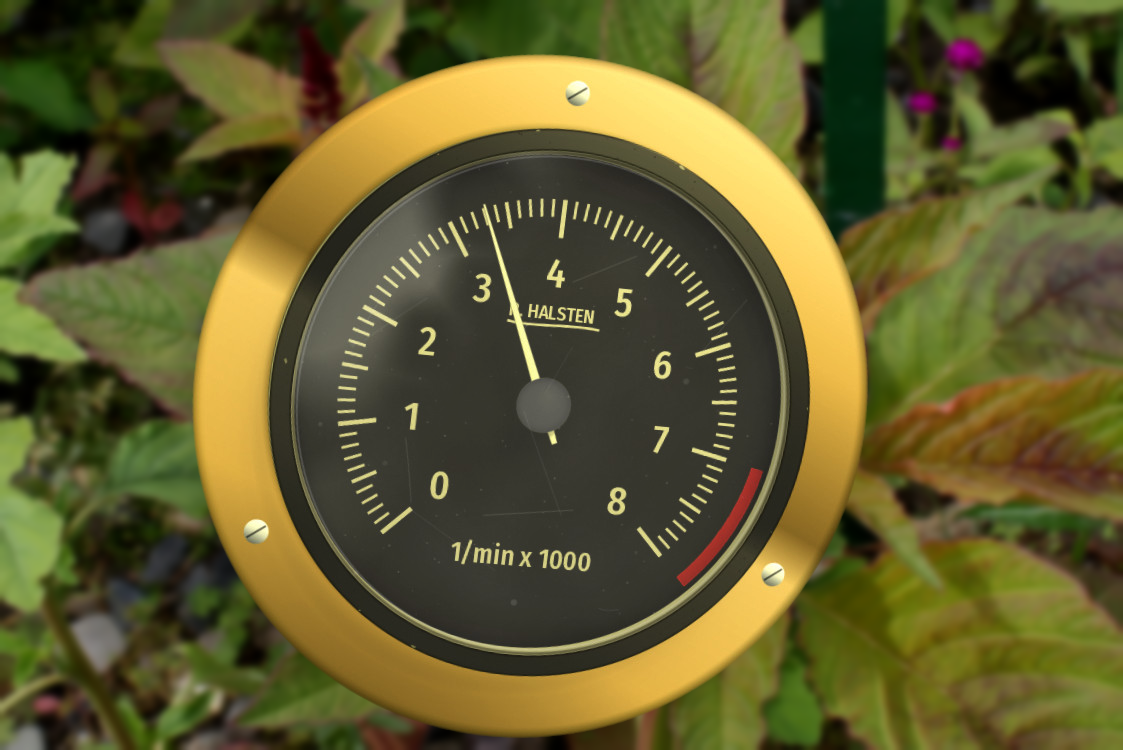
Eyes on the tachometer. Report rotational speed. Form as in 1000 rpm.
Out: 3300 rpm
